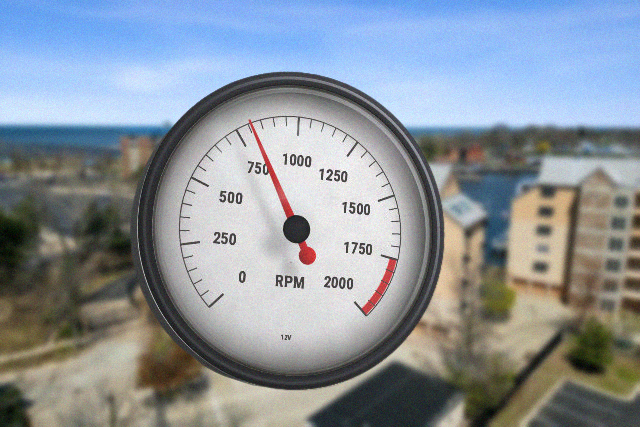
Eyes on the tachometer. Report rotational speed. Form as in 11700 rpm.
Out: 800 rpm
